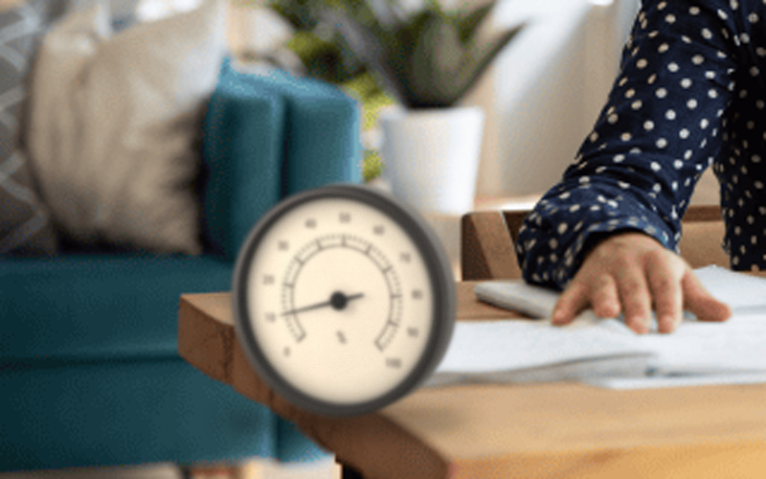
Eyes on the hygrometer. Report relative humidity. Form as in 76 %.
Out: 10 %
